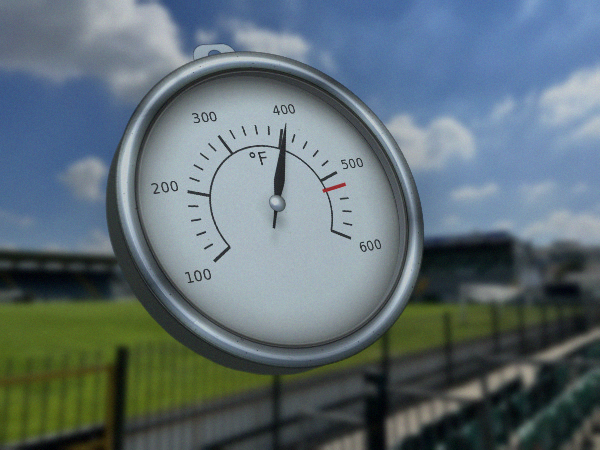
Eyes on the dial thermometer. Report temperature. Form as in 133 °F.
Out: 400 °F
